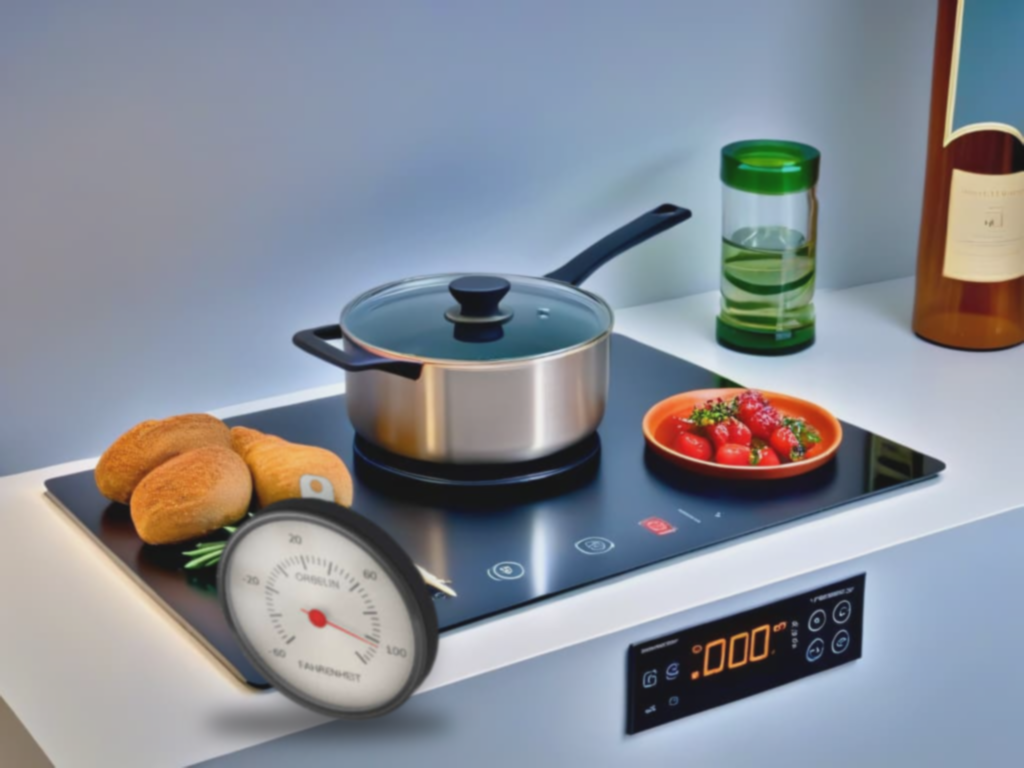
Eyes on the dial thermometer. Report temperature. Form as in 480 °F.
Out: 100 °F
